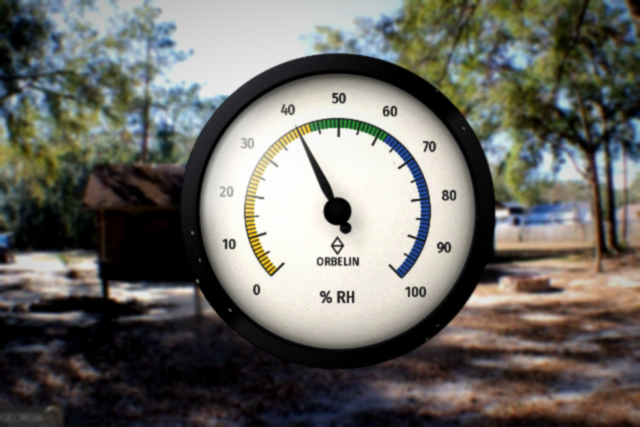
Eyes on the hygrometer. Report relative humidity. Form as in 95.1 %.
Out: 40 %
